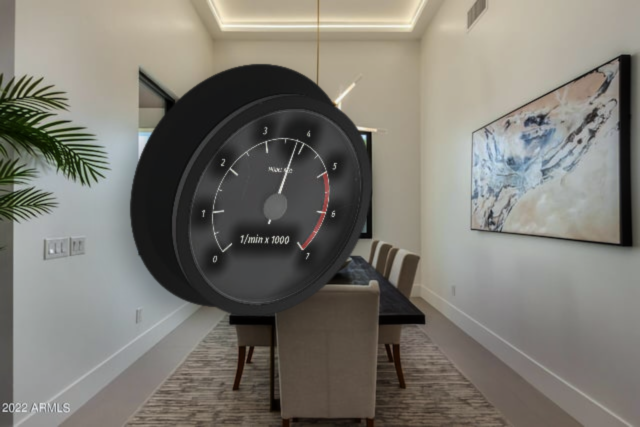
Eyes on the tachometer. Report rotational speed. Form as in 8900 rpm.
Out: 3750 rpm
